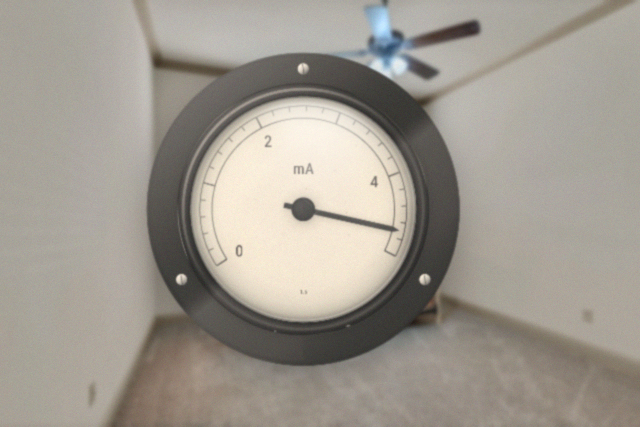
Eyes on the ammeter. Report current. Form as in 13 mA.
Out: 4.7 mA
